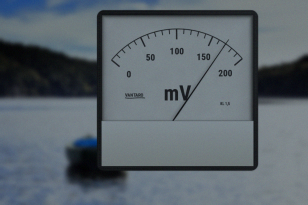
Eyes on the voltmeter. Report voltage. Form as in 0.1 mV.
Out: 170 mV
